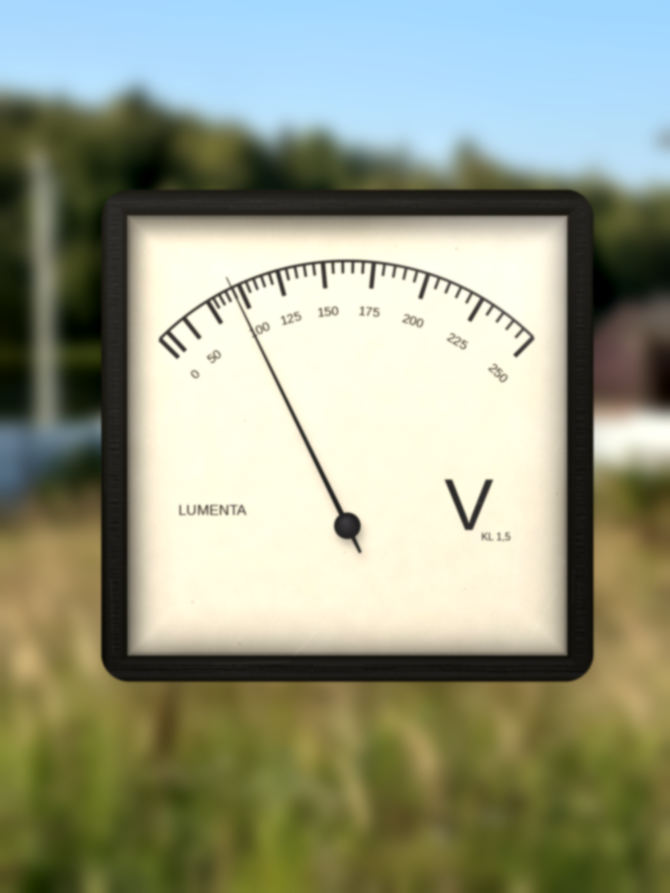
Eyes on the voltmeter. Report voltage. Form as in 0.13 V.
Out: 95 V
